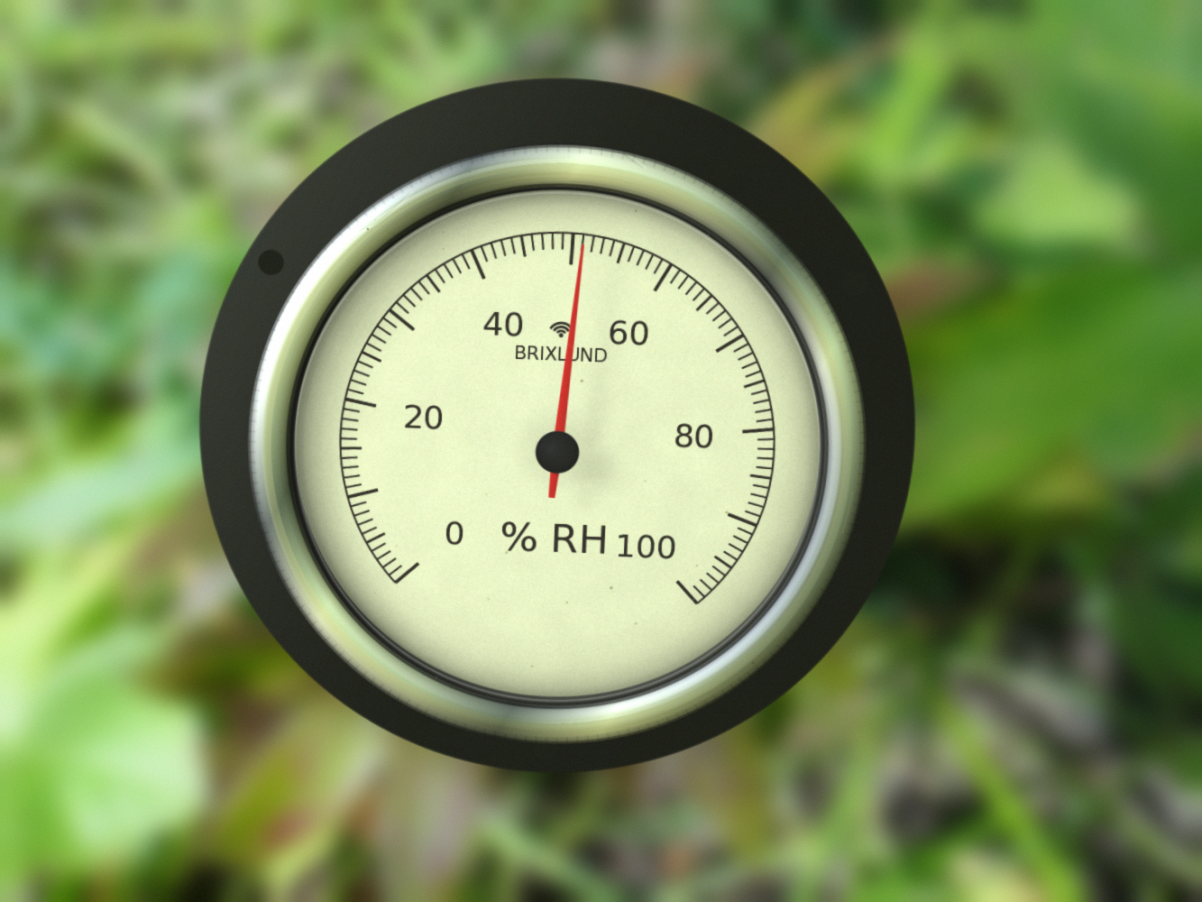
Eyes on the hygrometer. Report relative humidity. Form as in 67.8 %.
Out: 51 %
